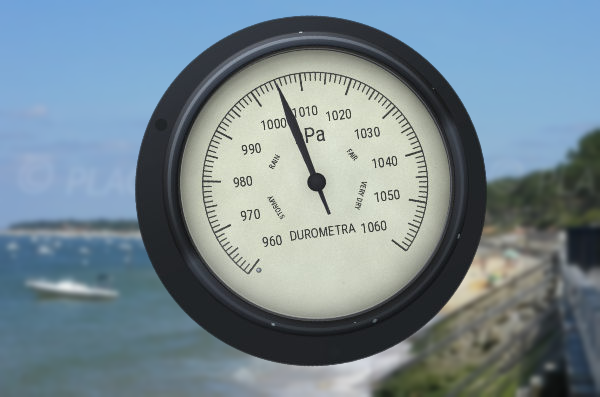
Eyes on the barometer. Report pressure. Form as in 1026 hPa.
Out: 1005 hPa
